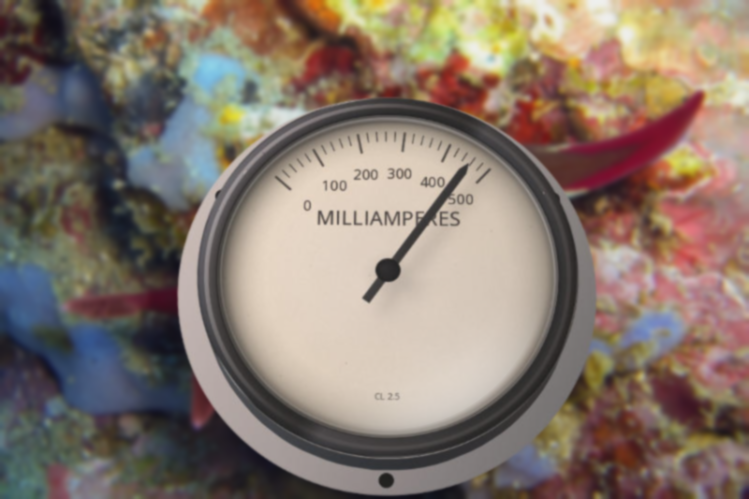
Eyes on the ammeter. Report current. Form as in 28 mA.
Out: 460 mA
